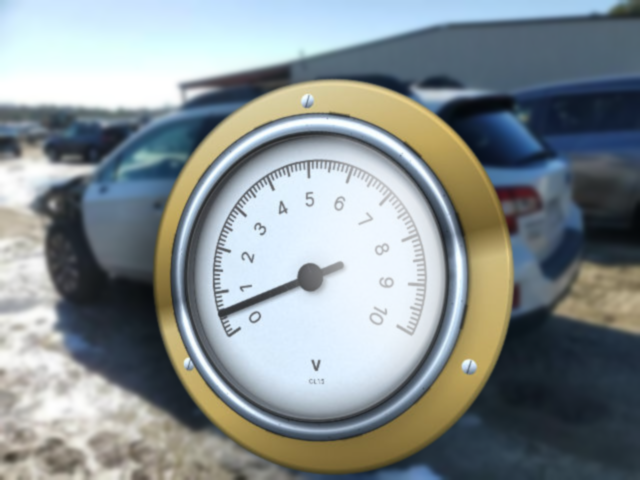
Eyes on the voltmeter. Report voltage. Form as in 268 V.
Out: 0.5 V
